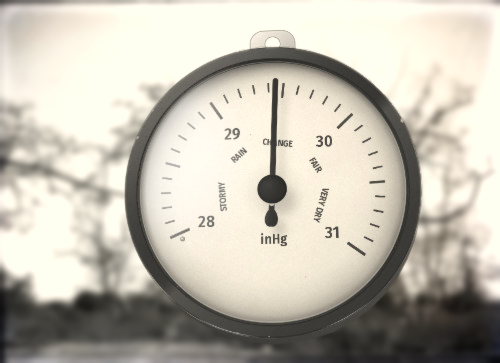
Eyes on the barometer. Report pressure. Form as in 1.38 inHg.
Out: 29.45 inHg
